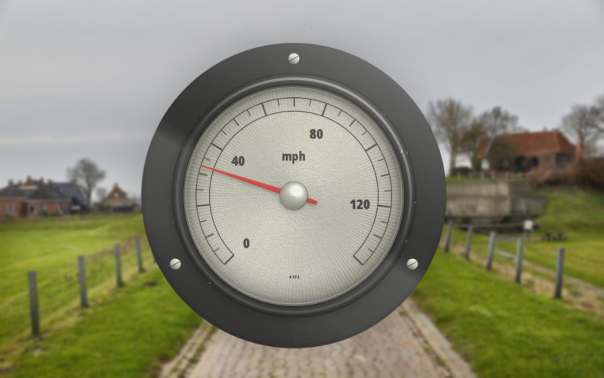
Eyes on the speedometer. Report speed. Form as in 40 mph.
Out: 32.5 mph
